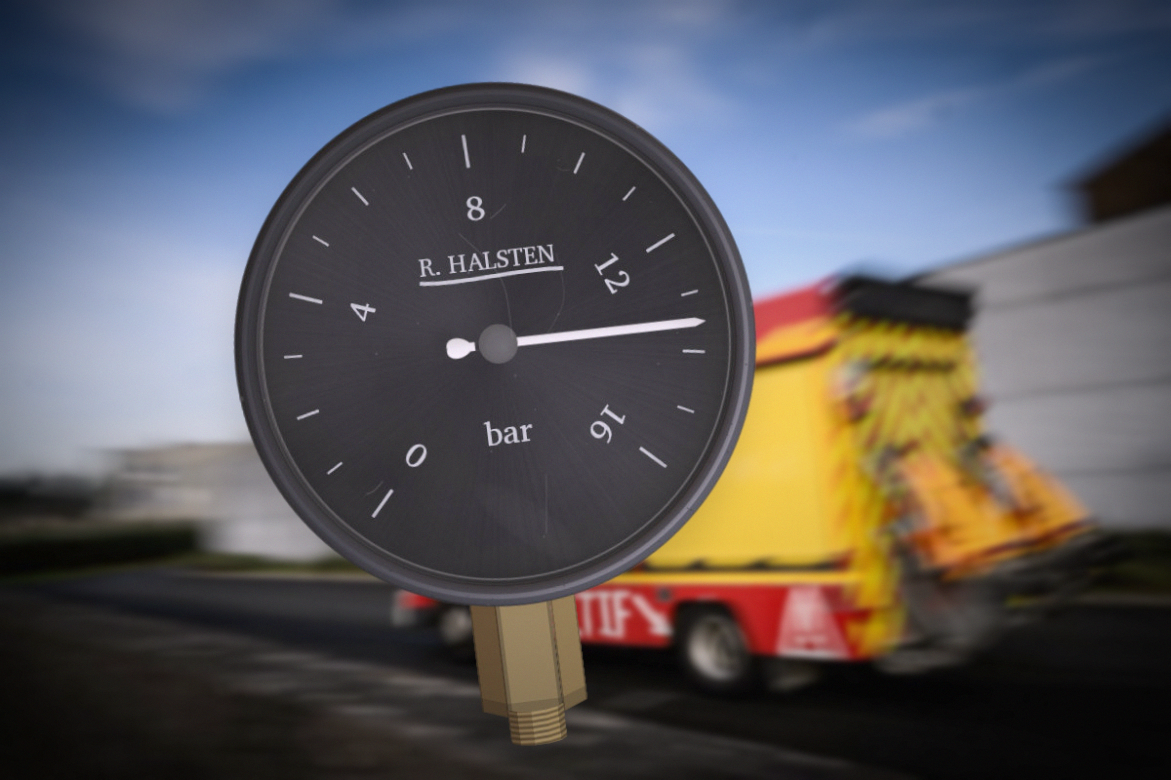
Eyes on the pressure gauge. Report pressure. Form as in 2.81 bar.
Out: 13.5 bar
